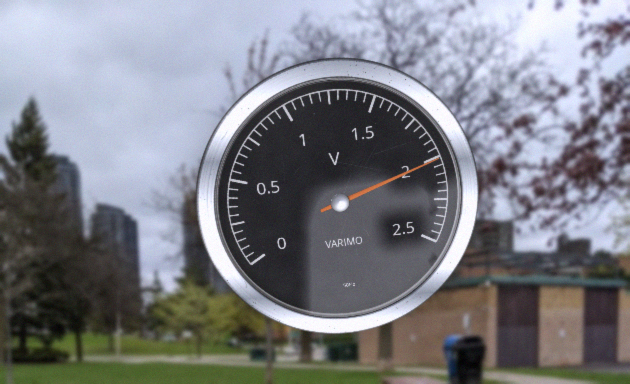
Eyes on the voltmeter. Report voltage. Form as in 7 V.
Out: 2 V
